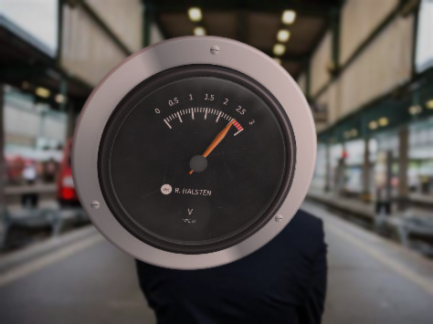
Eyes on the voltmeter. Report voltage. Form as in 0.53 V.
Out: 2.5 V
